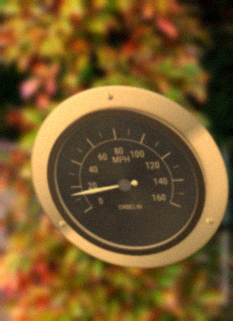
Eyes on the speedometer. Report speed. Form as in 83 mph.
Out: 15 mph
